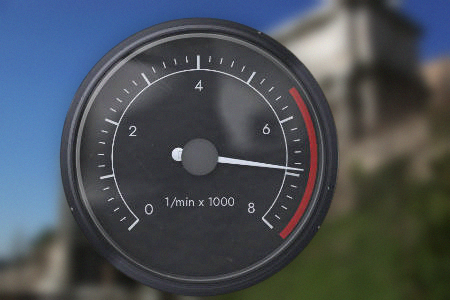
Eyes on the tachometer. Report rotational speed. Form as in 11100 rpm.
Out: 6900 rpm
